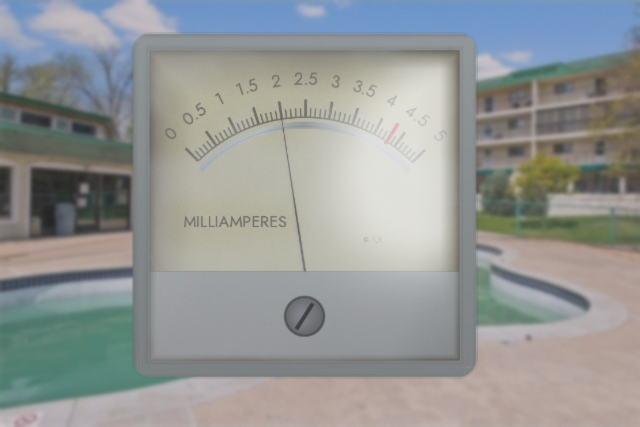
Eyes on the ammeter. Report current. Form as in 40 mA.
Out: 2 mA
